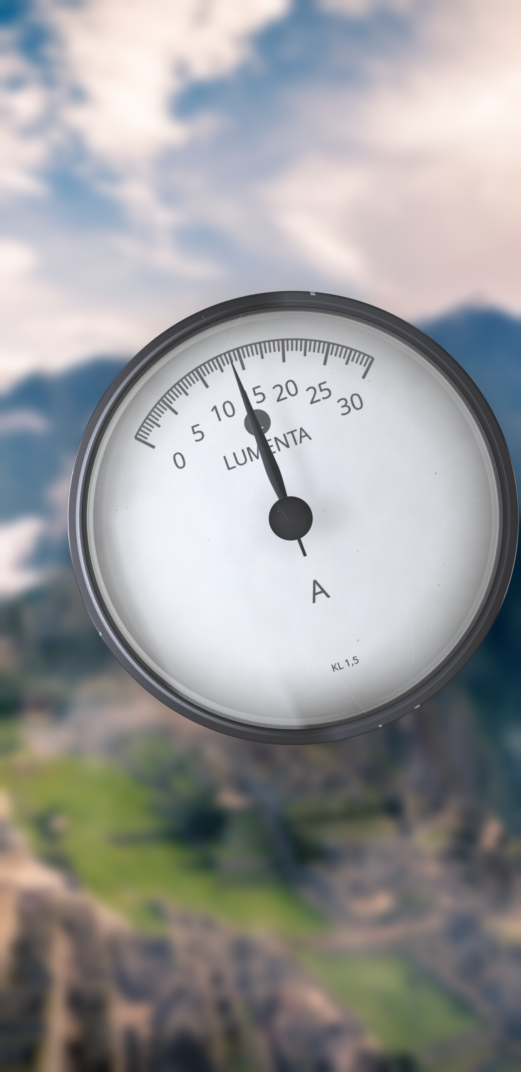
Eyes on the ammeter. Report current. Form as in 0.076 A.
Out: 14 A
